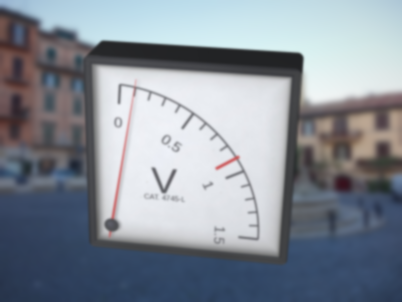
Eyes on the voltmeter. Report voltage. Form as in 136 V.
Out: 0.1 V
